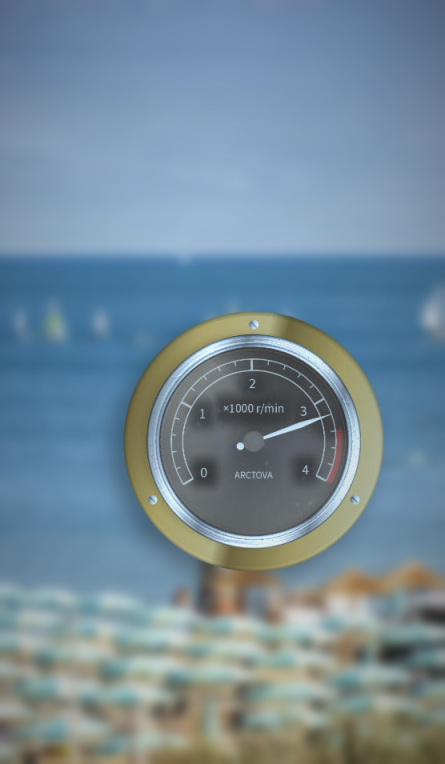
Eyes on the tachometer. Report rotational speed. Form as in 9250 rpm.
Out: 3200 rpm
